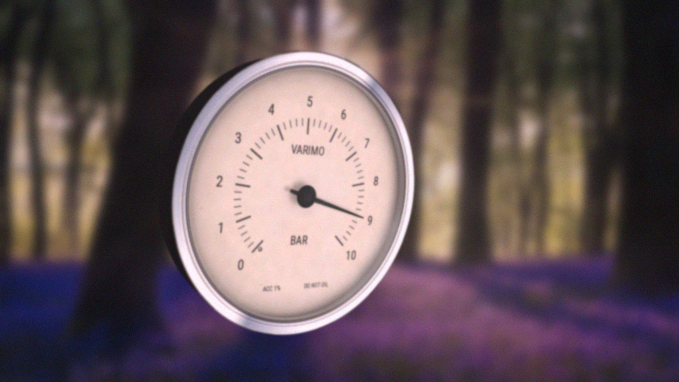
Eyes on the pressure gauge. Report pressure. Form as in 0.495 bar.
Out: 9 bar
